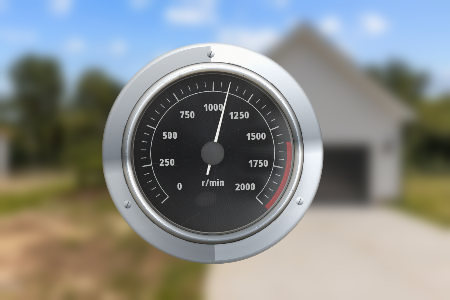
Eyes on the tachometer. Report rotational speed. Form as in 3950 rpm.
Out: 1100 rpm
